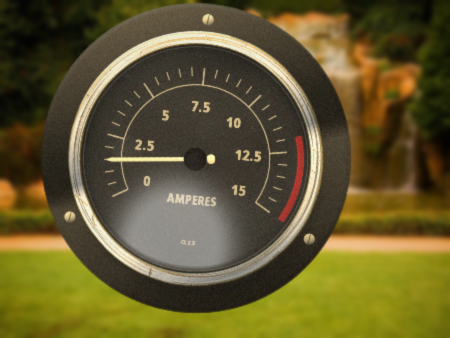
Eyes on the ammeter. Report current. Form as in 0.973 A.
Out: 1.5 A
